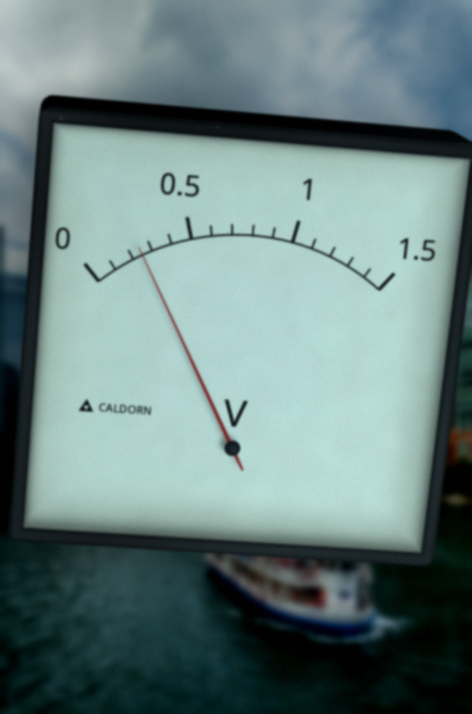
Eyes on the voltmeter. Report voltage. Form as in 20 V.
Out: 0.25 V
